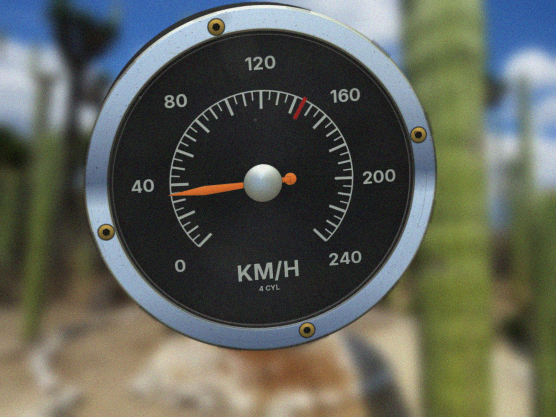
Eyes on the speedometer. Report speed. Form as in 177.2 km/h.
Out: 35 km/h
